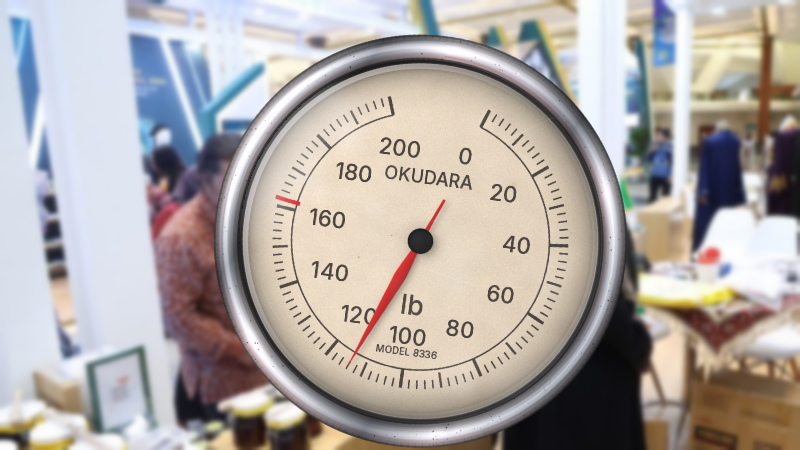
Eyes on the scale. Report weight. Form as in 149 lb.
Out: 114 lb
